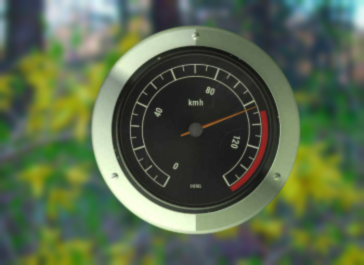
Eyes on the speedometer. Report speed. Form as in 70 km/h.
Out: 102.5 km/h
